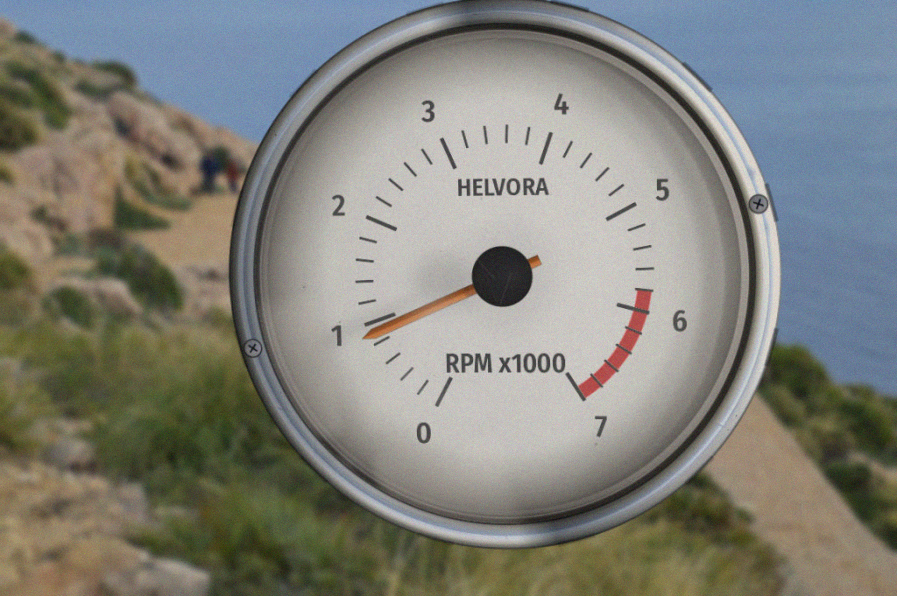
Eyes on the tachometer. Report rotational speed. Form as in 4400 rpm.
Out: 900 rpm
